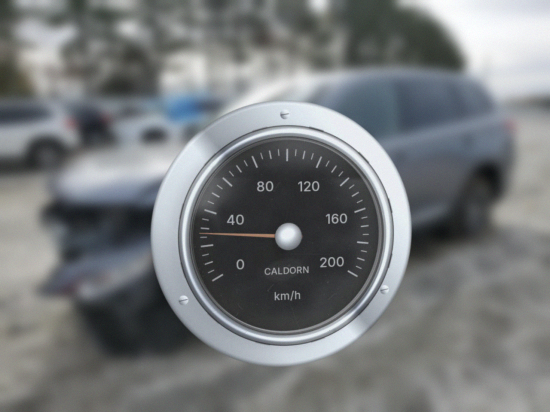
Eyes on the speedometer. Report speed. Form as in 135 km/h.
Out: 27.5 km/h
